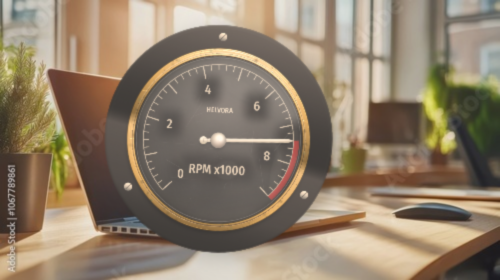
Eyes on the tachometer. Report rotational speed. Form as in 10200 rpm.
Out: 7400 rpm
